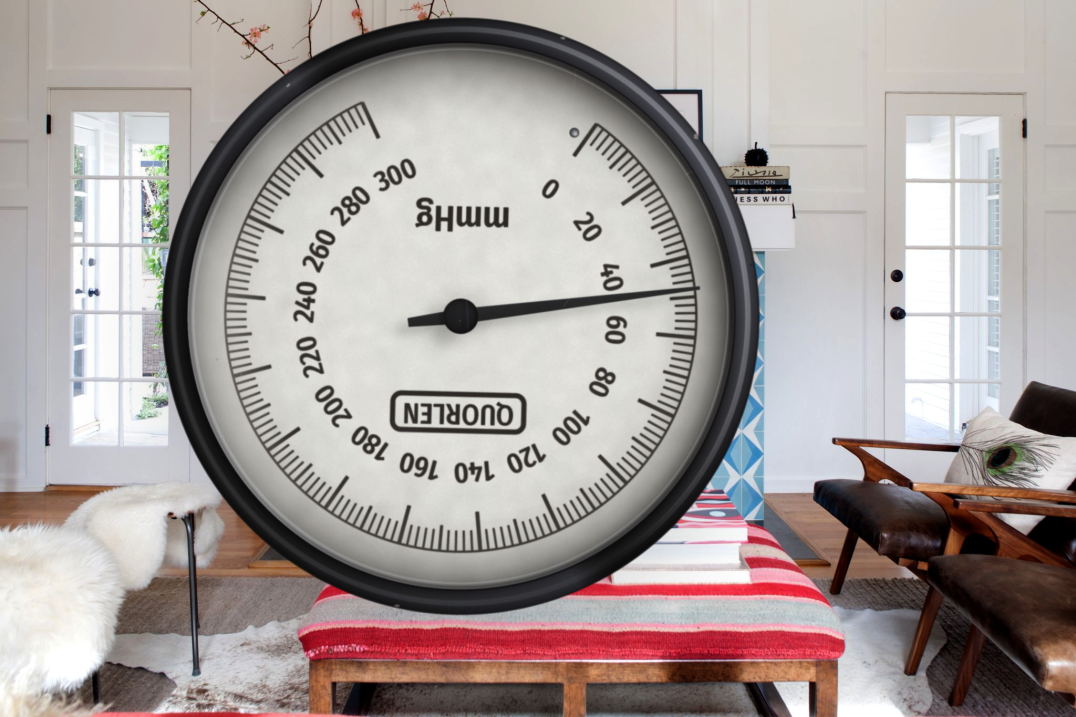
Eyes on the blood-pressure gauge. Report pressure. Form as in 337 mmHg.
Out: 48 mmHg
